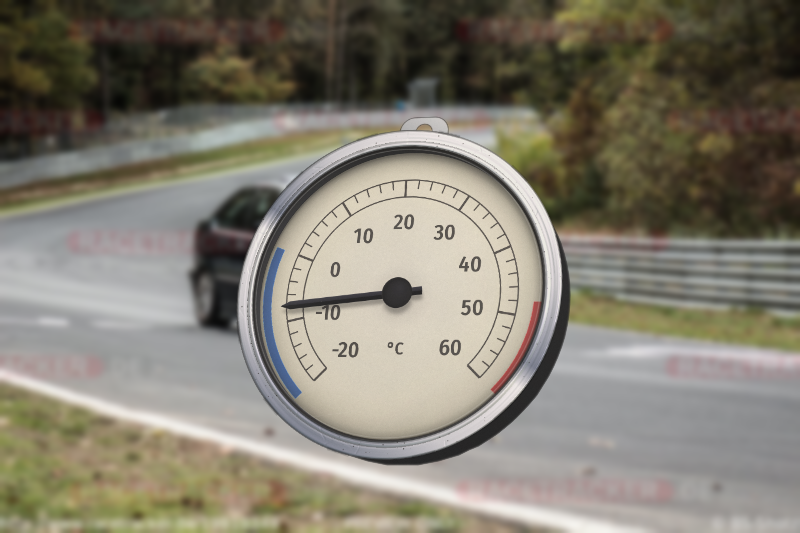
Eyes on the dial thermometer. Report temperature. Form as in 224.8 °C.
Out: -8 °C
